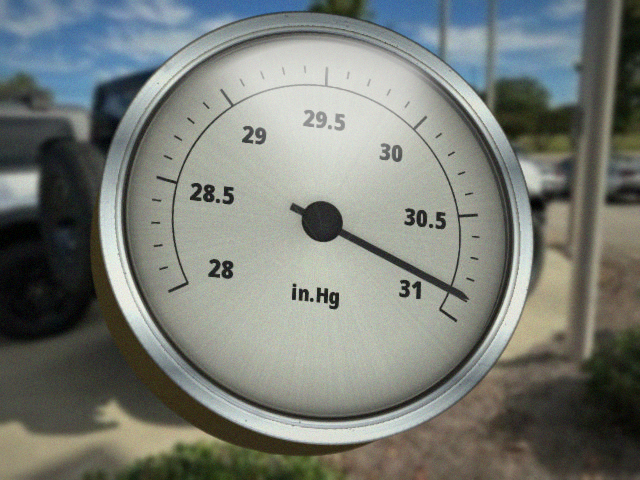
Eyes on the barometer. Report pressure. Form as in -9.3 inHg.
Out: 30.9 inHg
